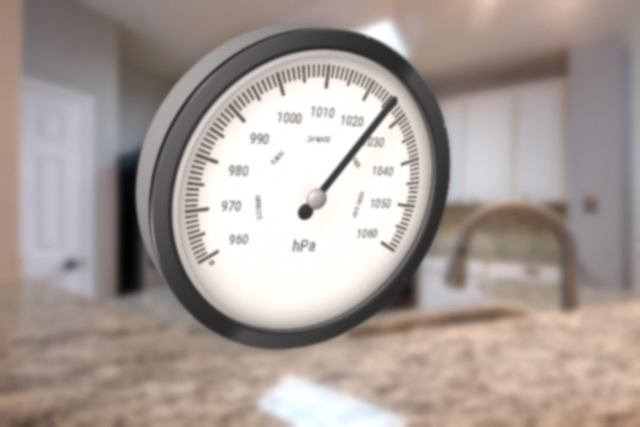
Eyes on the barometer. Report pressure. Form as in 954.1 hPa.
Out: 1025 hPa
